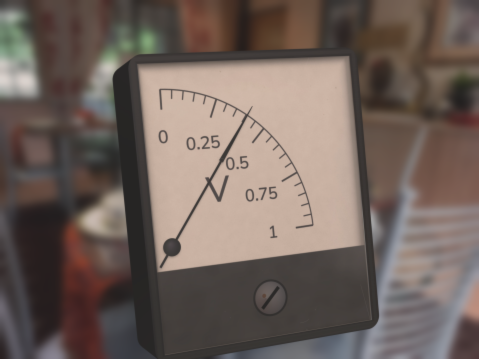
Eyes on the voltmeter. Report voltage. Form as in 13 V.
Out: 0.4 V
